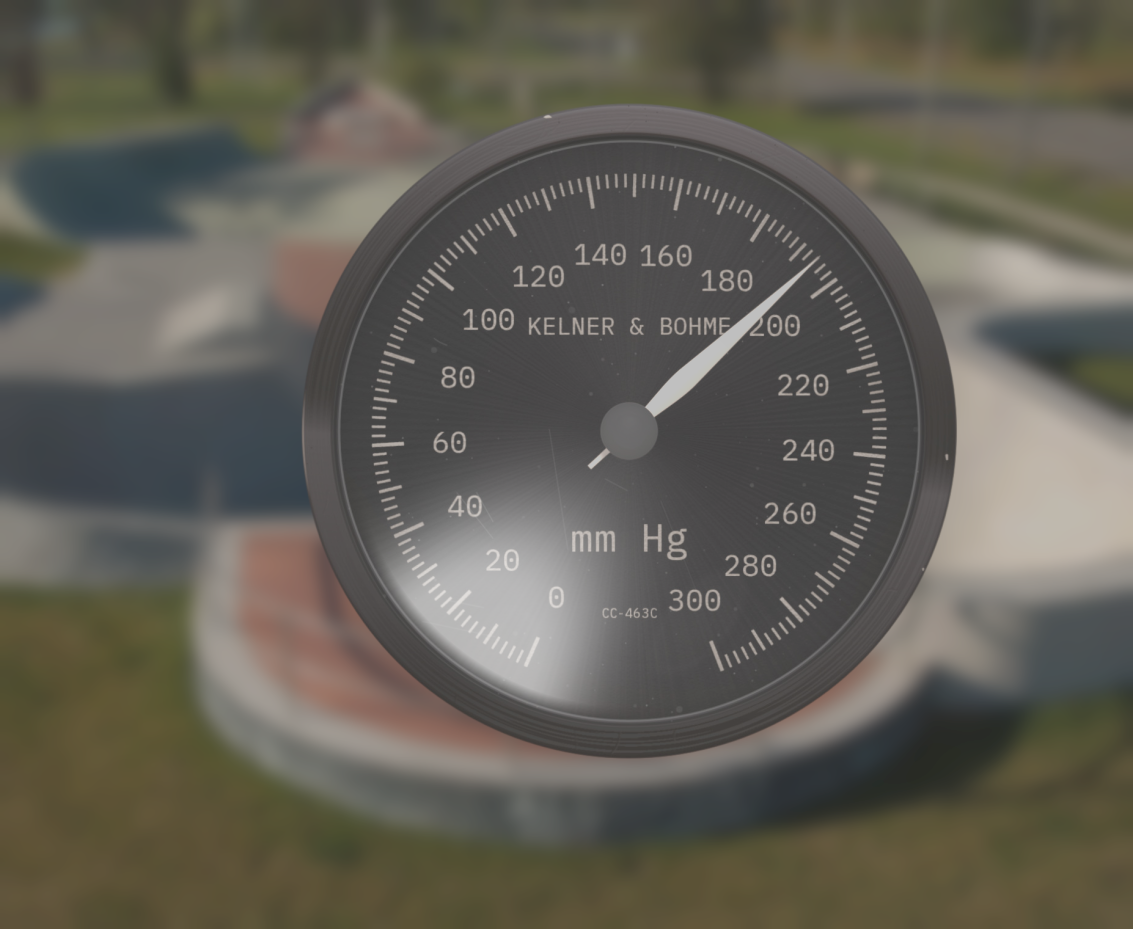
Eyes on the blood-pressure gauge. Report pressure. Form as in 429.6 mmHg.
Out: 194 mmHg
